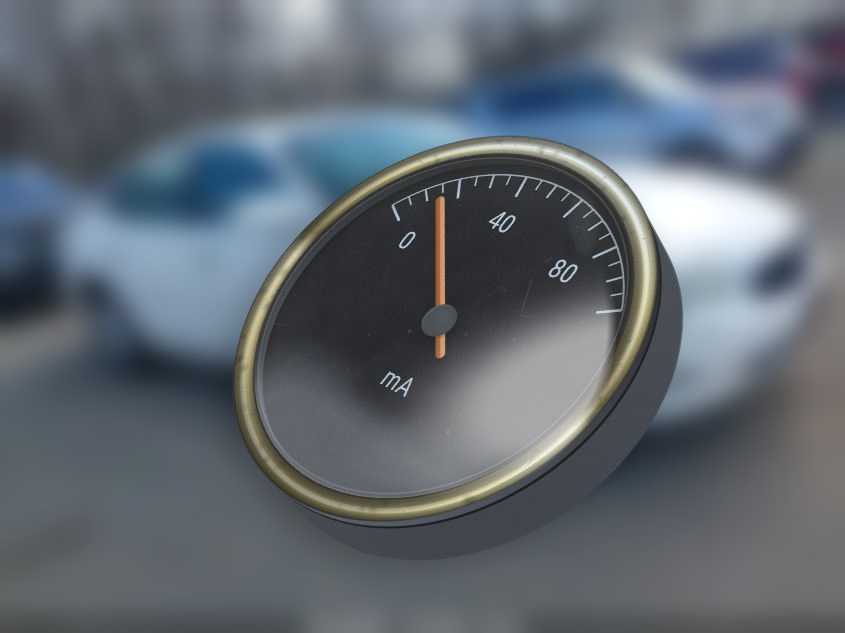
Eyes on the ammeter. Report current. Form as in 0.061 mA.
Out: 15 mA
